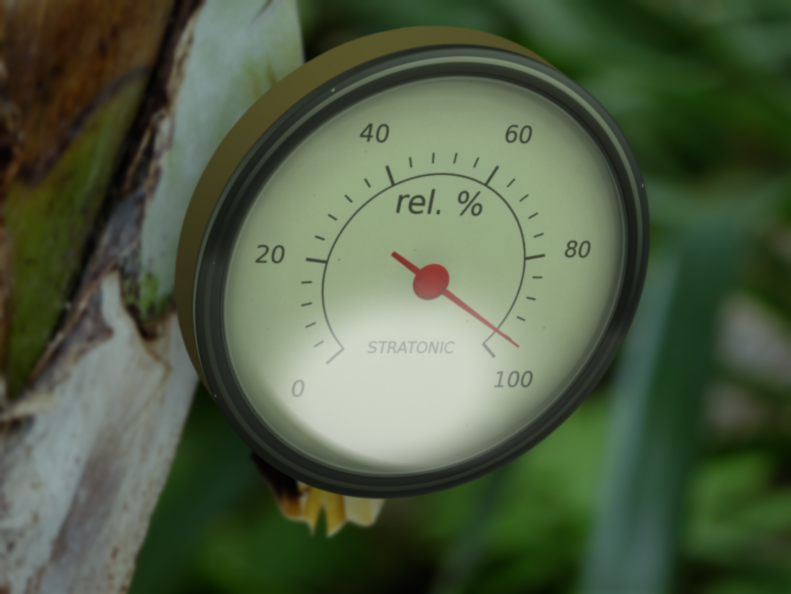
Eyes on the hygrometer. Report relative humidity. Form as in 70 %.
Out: 96 %
